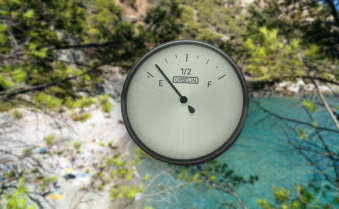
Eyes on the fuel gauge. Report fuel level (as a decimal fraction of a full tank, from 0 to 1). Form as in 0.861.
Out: 0.125
